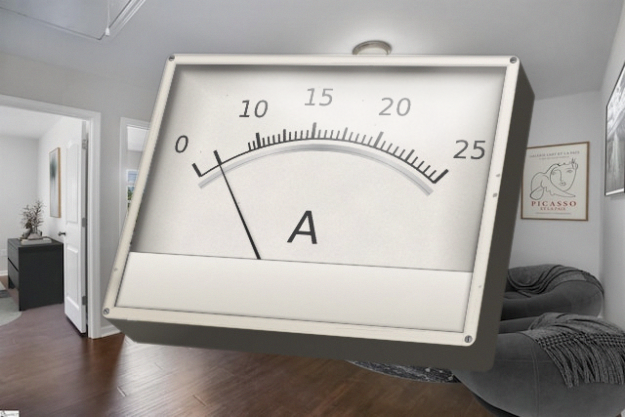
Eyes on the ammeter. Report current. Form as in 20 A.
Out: 5 A
